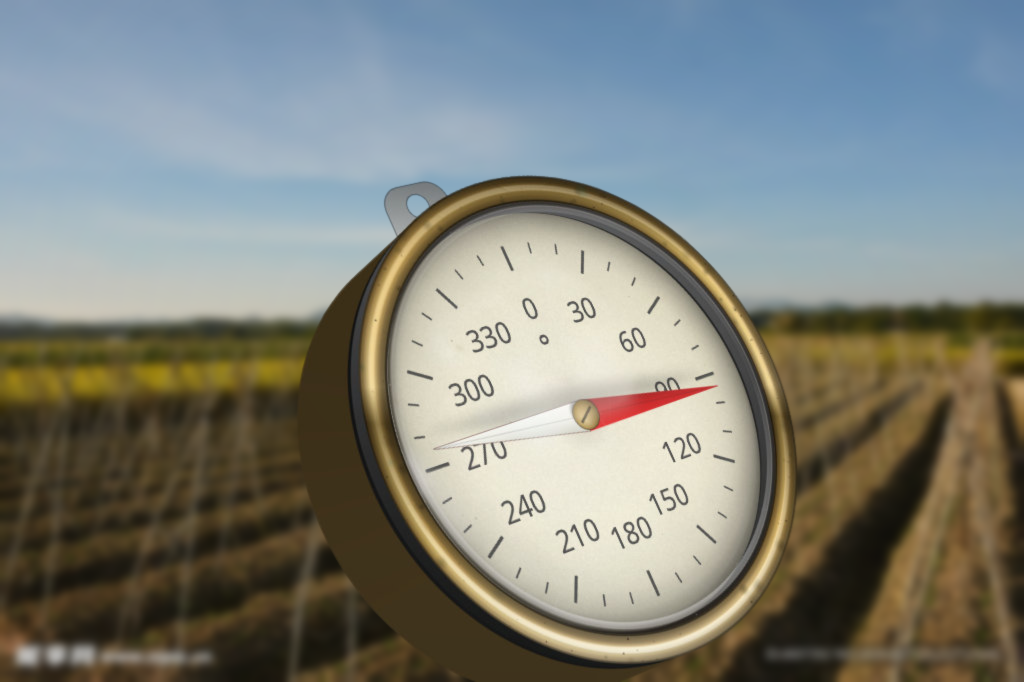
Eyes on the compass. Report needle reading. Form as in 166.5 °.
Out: 95 °
